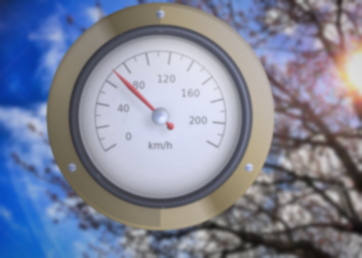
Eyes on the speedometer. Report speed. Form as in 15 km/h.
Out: 70 km/h
